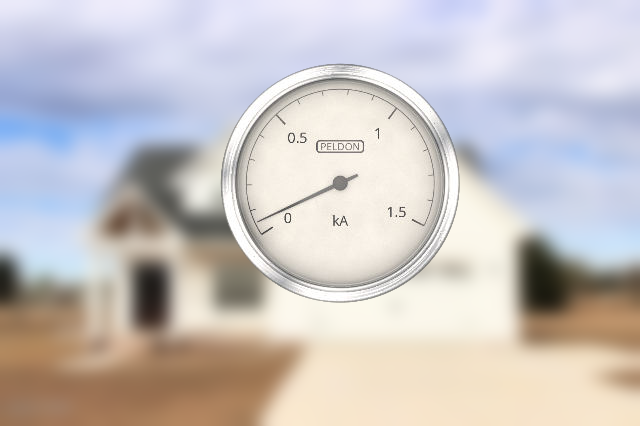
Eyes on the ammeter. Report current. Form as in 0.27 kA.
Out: 0.05 kA
